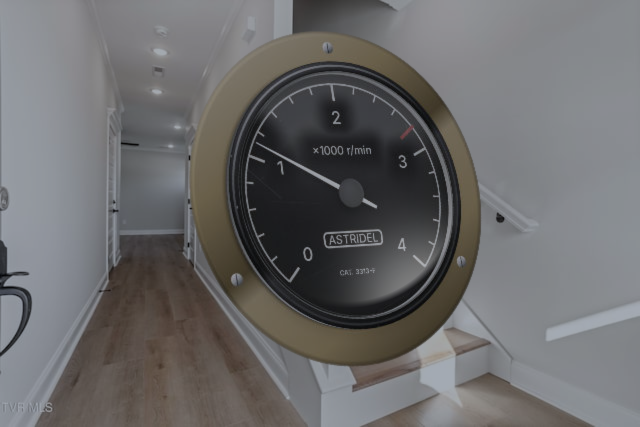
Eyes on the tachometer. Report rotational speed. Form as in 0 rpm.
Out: 1100 rpm
